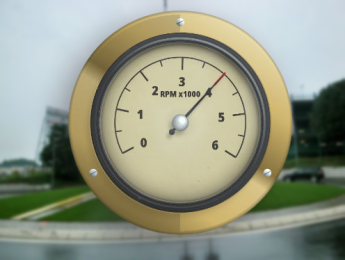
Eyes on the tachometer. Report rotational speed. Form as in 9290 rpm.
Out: 4000 rpm
